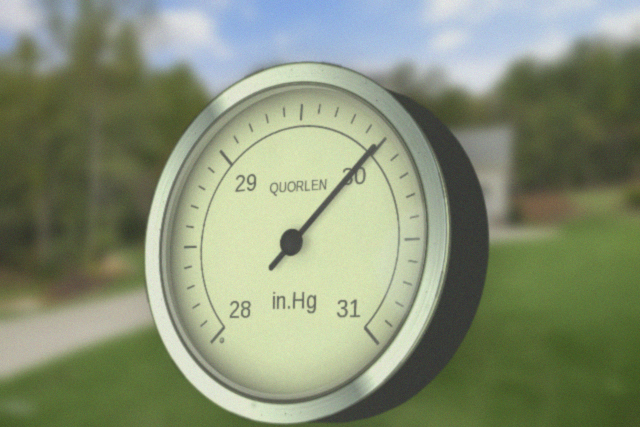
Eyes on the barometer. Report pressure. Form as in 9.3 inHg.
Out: 30 inHg
